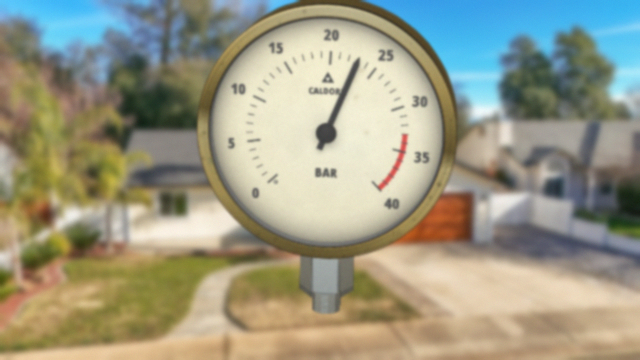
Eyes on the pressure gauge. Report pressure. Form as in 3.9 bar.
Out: 23 bar
